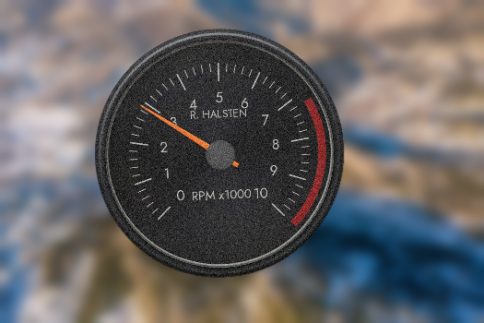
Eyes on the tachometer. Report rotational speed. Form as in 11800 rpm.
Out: 2900 rpm
